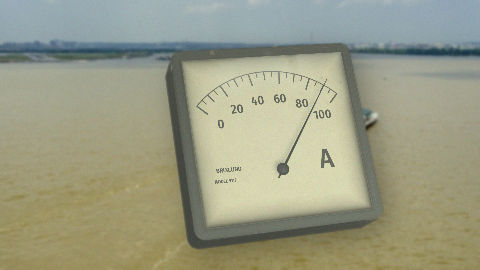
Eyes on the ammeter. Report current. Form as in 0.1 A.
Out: 90 A
